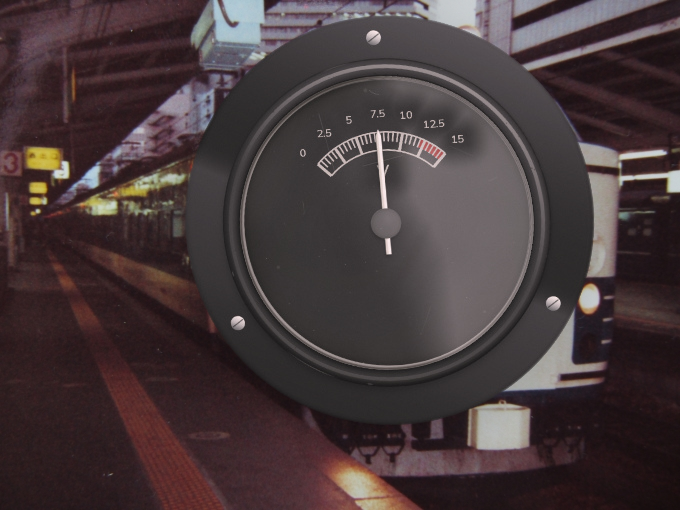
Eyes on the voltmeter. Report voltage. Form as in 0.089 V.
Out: 7.5 V
